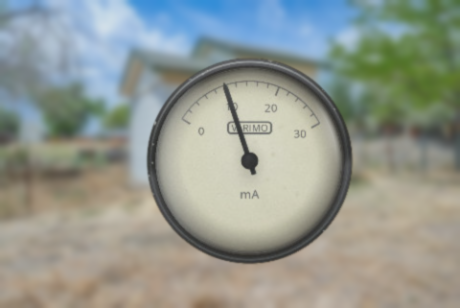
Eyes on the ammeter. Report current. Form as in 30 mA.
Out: 10 mA
